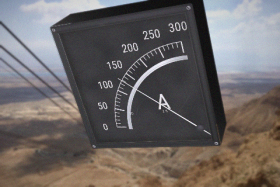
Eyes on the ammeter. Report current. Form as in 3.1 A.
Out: 130 A
